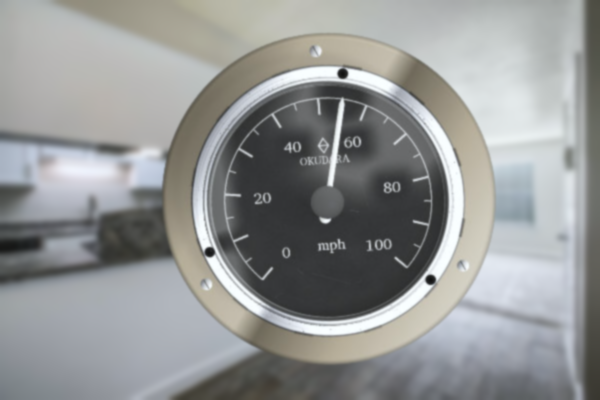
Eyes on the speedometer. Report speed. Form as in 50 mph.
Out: 55 mph
